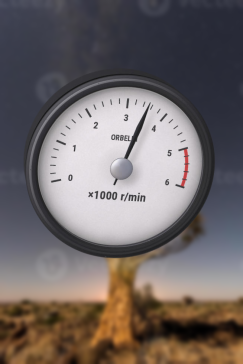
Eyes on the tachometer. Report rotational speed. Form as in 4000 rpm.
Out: 3500 rpm
